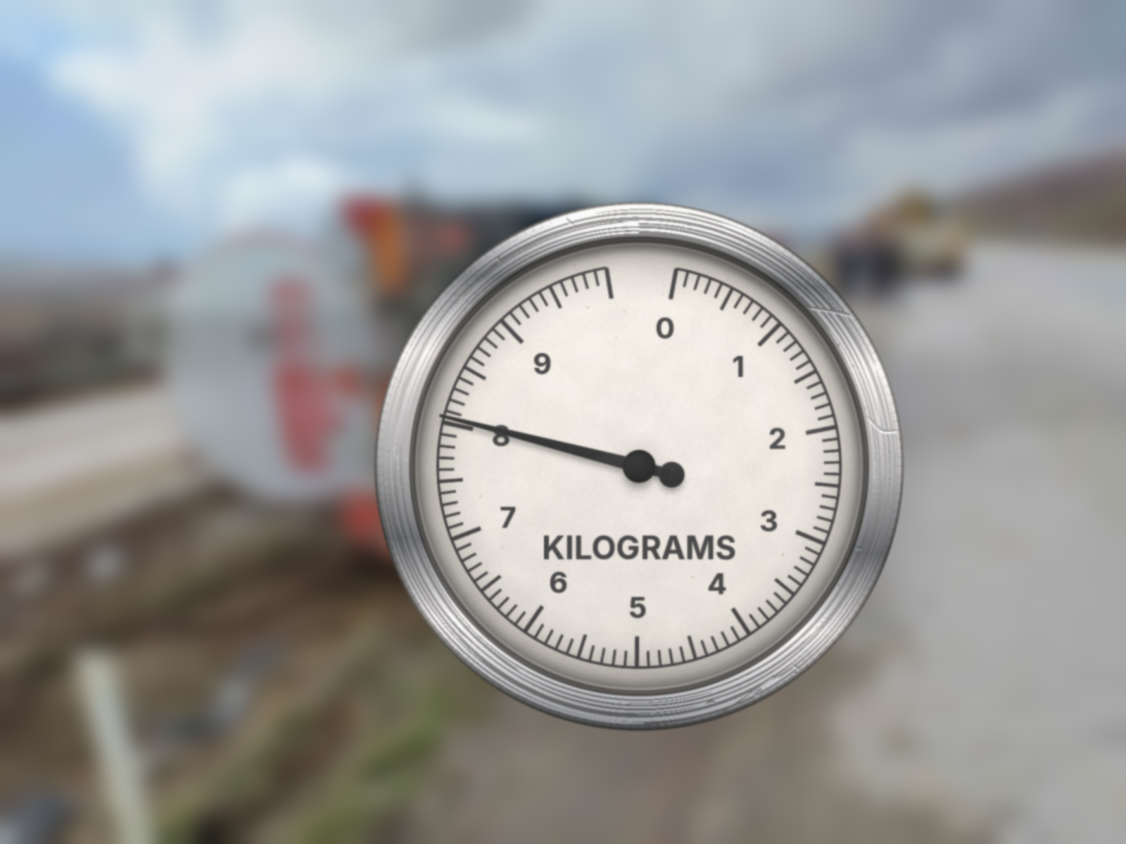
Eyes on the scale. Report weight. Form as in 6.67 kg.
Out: 8.05 kg
